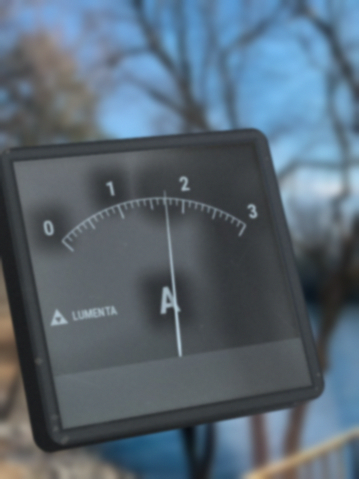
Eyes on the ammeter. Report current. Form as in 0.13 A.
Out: 1.7 A
